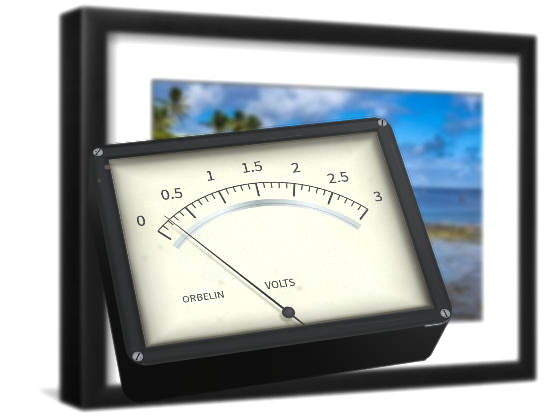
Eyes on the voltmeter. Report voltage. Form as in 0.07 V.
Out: 0.2 V
